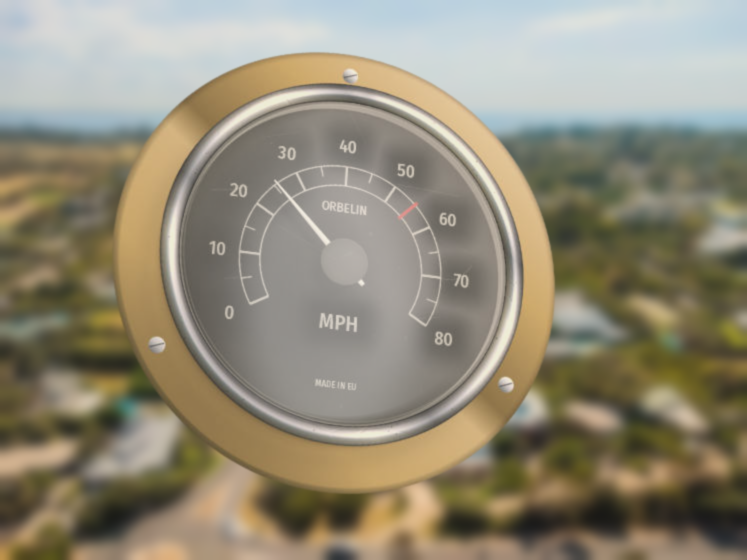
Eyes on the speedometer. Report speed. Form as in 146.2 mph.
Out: 25 mph
